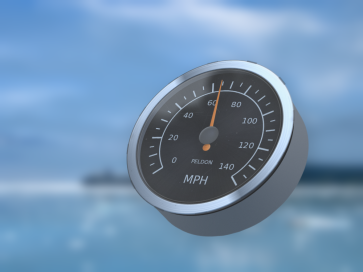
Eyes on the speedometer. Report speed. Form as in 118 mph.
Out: 65 mph
